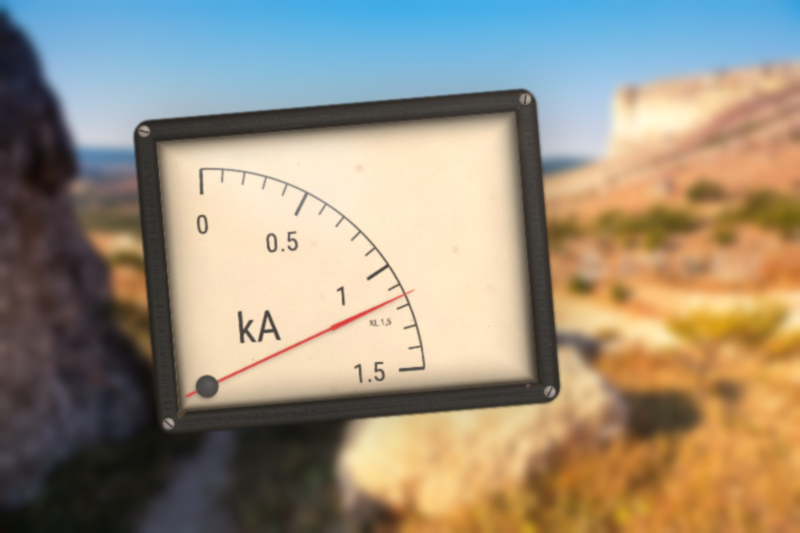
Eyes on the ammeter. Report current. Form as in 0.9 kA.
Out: 1.15 kA
